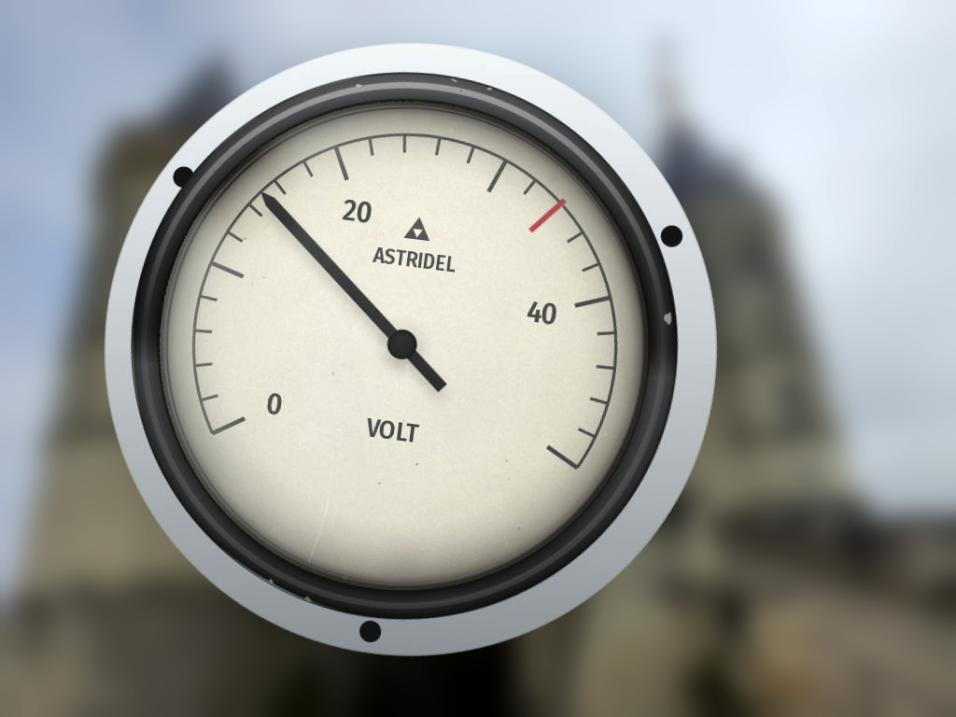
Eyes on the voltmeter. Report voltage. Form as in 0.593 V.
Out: 15 V
